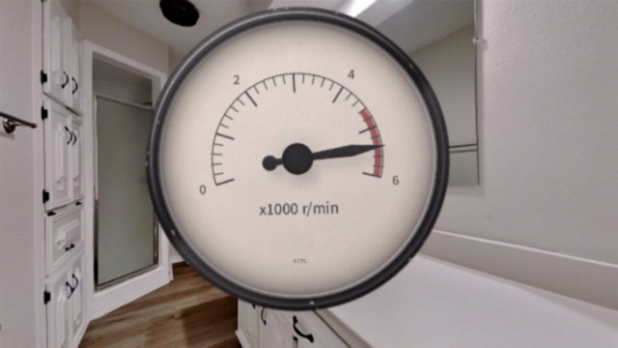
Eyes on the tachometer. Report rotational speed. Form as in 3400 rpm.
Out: 5400 rpm
